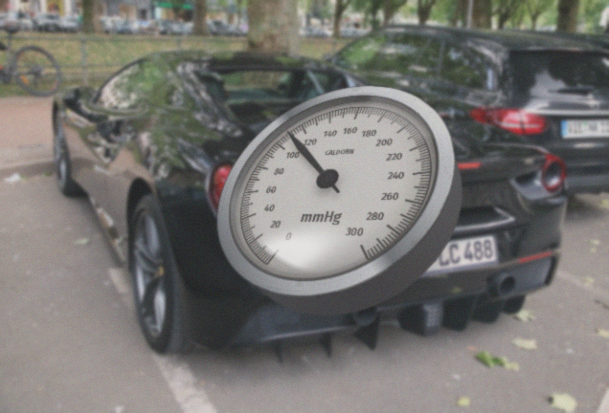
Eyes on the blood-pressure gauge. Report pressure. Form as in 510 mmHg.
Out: 110 mmHg
